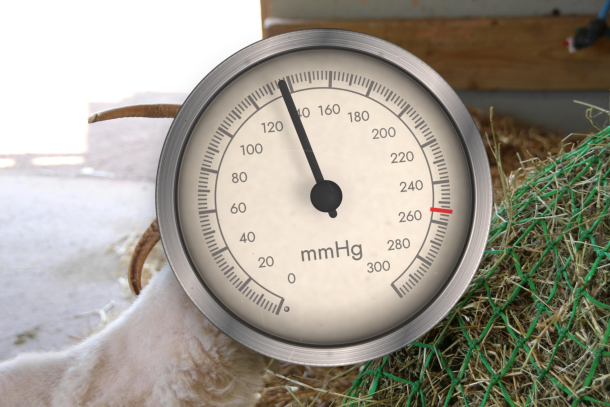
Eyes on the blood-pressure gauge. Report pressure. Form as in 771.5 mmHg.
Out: 136 mmHg
